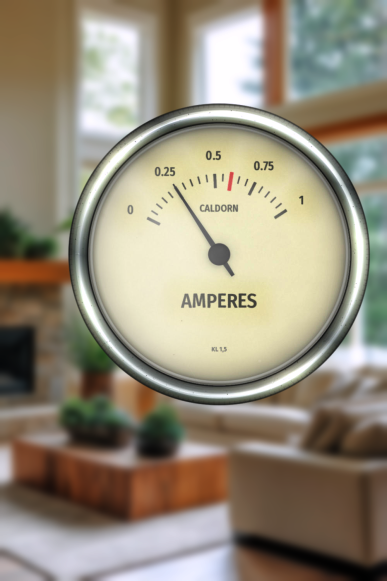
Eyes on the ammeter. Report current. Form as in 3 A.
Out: 0.25 A
